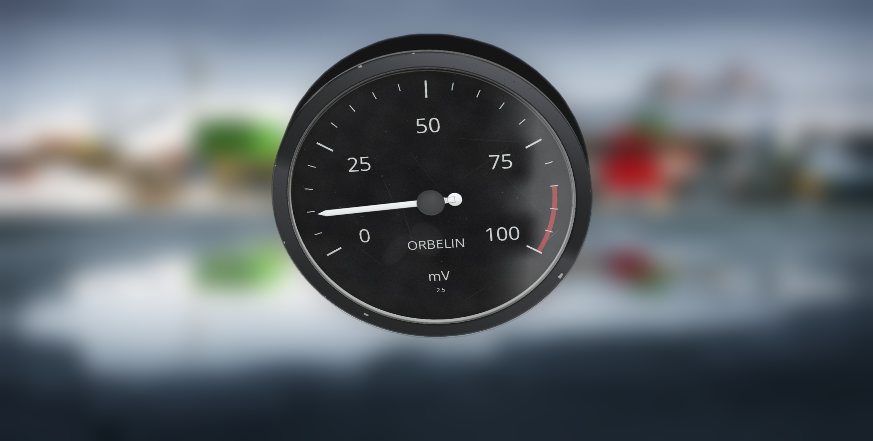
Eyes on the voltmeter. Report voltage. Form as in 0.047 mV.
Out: 10 mV
